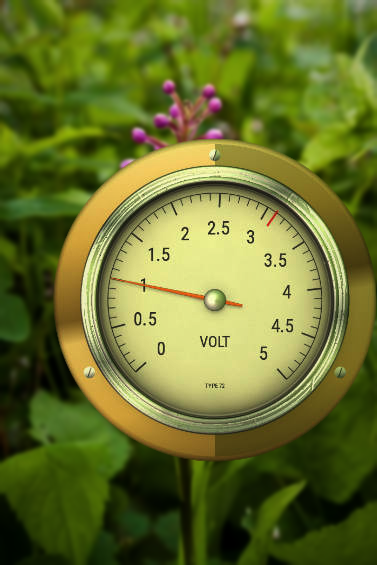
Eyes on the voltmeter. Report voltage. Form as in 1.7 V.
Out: 1 V
